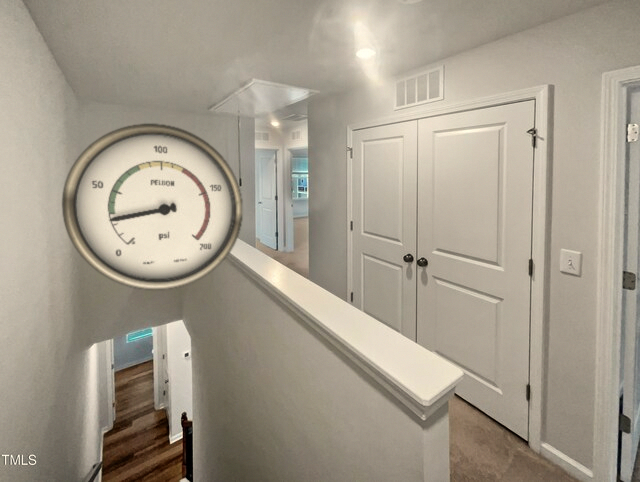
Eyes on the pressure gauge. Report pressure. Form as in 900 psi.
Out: 25 psi
